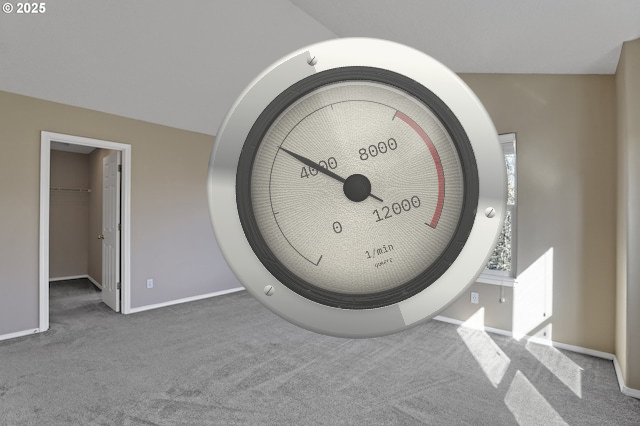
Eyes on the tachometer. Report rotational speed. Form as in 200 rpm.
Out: 4000 rpm
